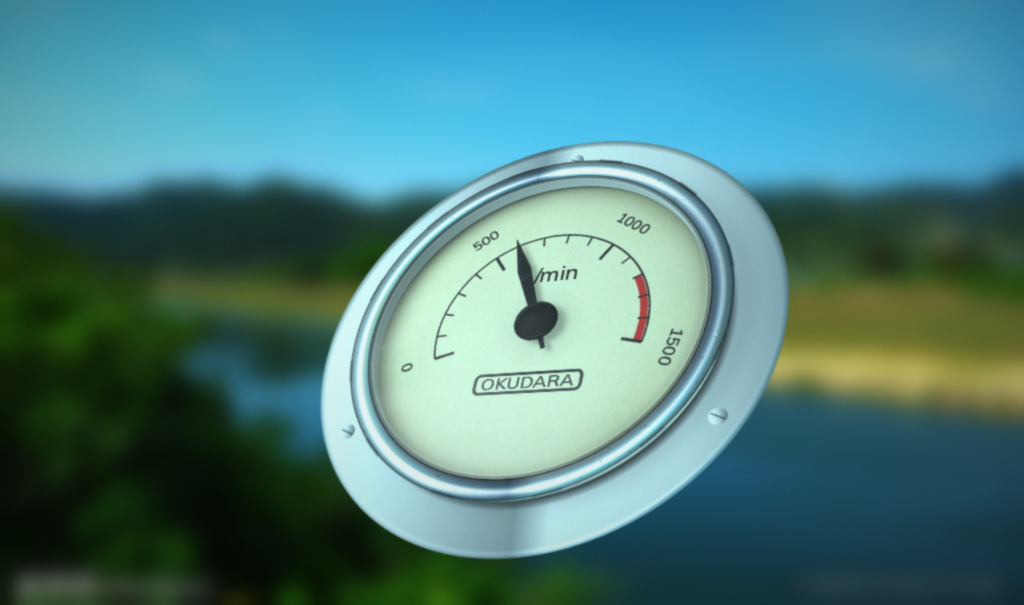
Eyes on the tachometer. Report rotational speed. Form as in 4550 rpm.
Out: 600 rpm
